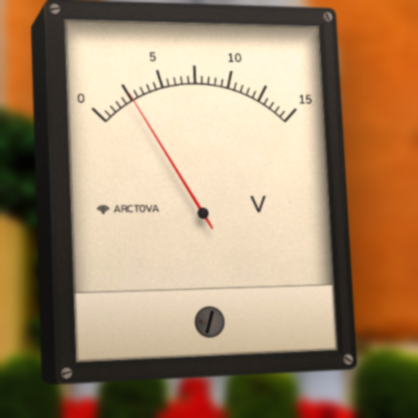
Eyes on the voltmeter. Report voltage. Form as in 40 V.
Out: 2.5 V
